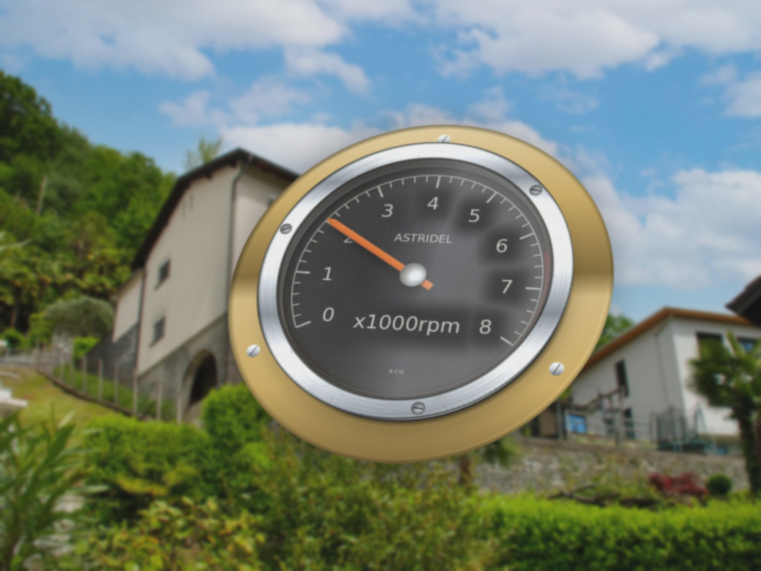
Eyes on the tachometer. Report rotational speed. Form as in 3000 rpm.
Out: 2000 rpm
